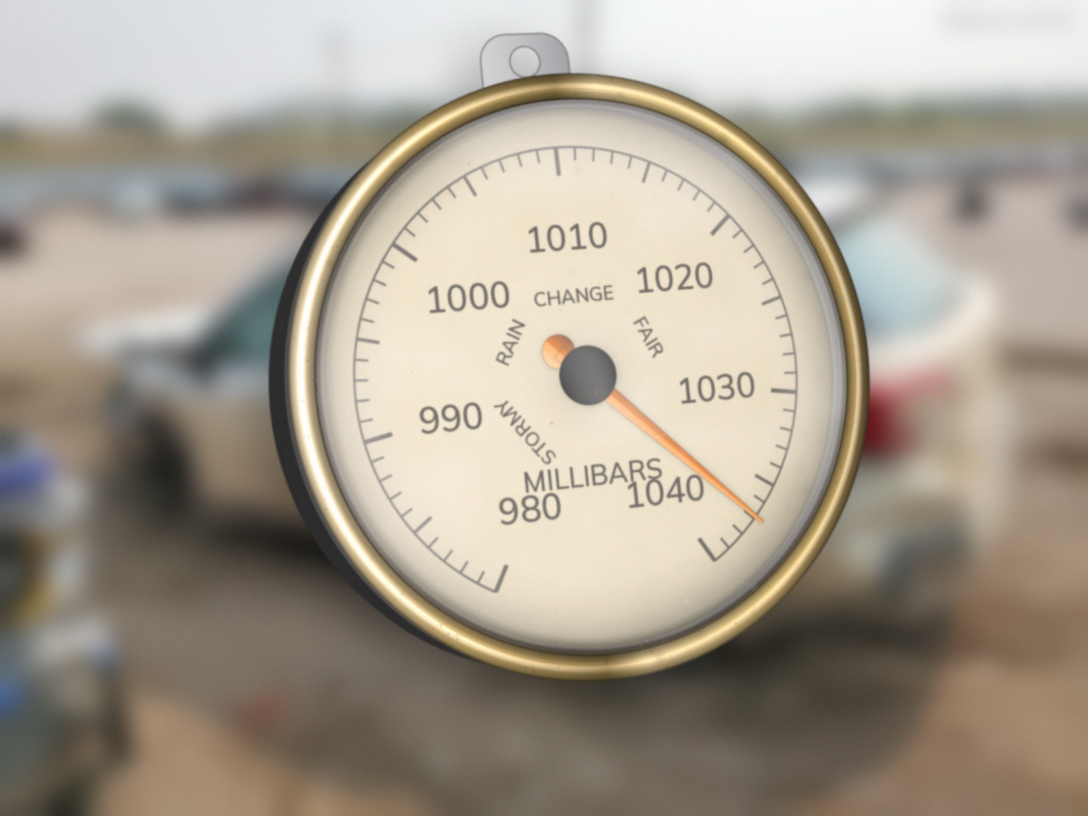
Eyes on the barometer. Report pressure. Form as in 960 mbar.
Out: 1037 mbar
